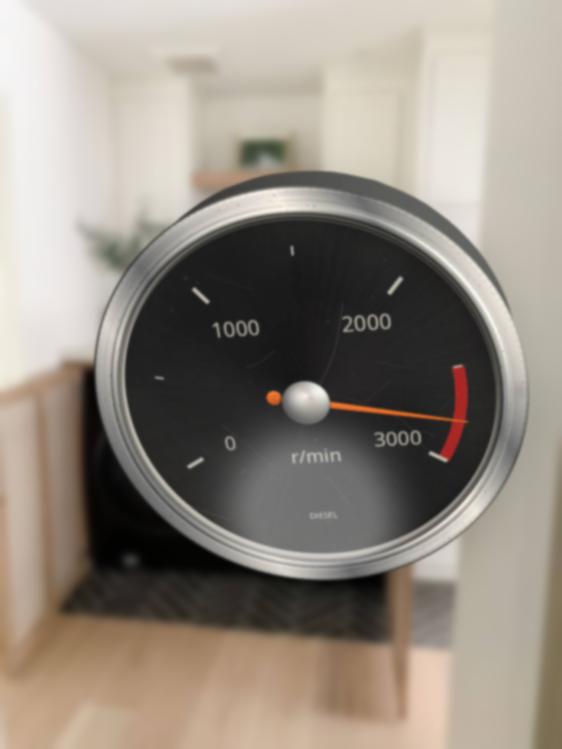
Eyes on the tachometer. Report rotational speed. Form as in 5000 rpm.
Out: 2750 rpm
